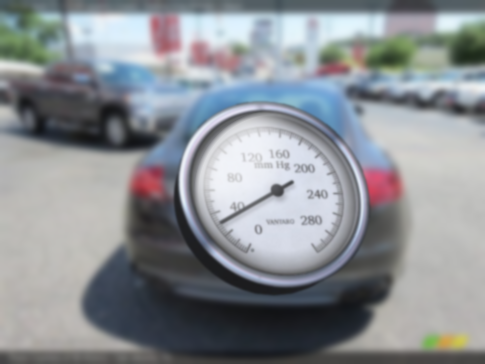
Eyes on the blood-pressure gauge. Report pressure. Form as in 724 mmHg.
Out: 30 mmHg
